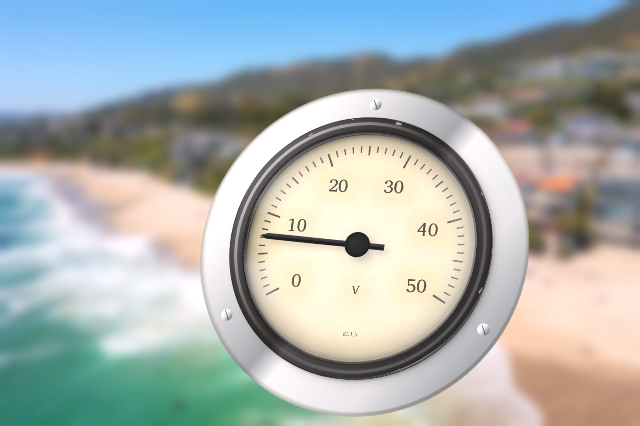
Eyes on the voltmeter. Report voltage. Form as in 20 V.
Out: 7 V
